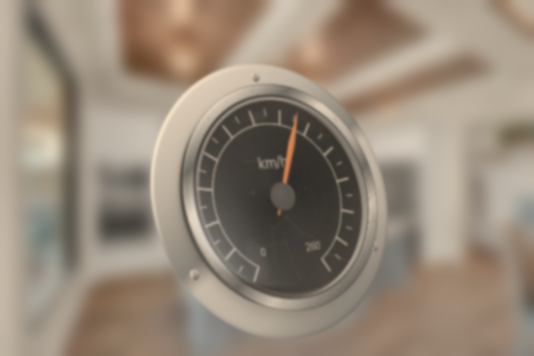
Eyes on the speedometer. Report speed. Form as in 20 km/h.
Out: 150 km/h
